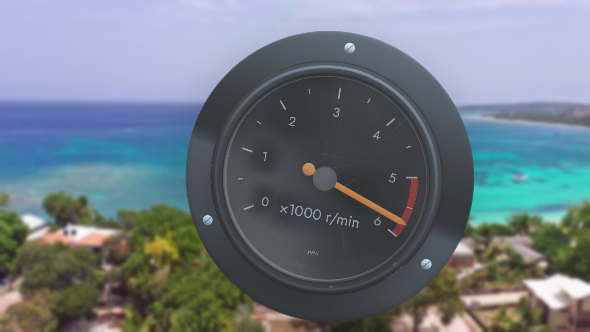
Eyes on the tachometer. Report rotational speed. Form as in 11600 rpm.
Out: 5750 rpm
